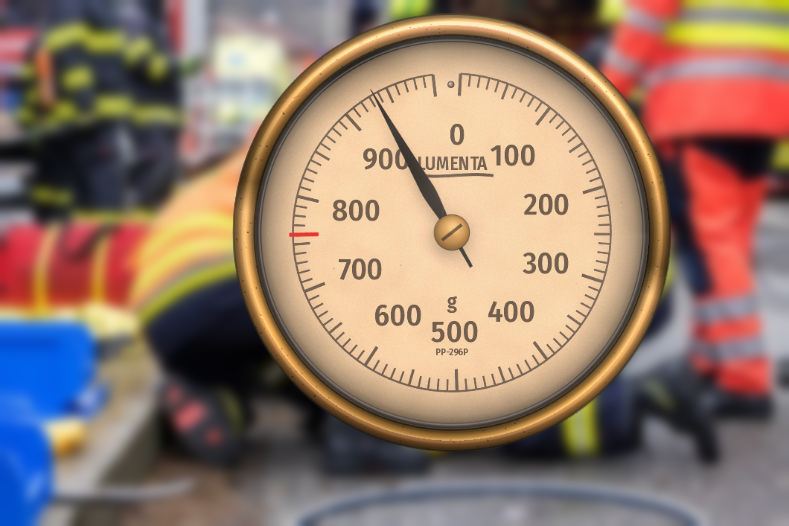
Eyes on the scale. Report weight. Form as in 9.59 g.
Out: 935 g
